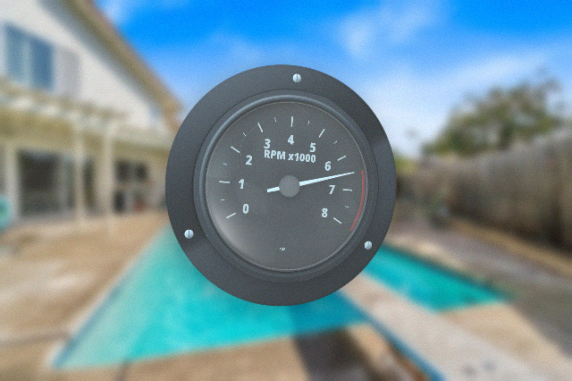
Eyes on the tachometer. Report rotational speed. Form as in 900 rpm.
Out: 6500 rpm
